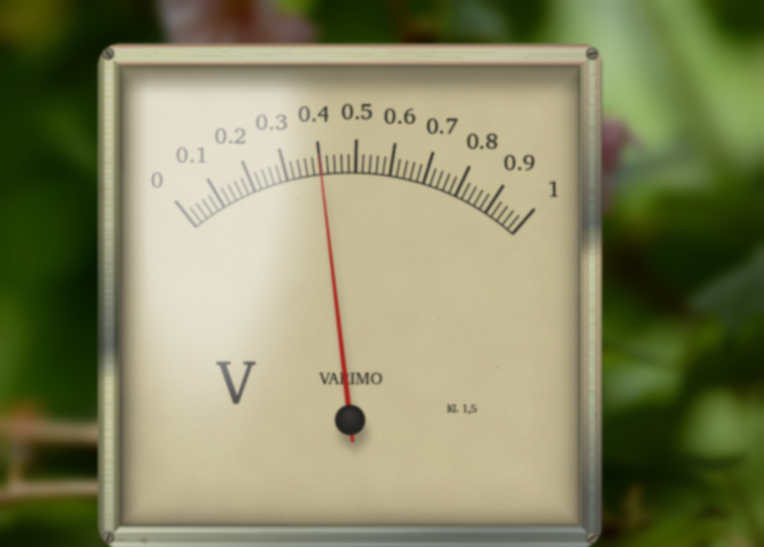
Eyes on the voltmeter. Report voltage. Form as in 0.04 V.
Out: 0.4 V
